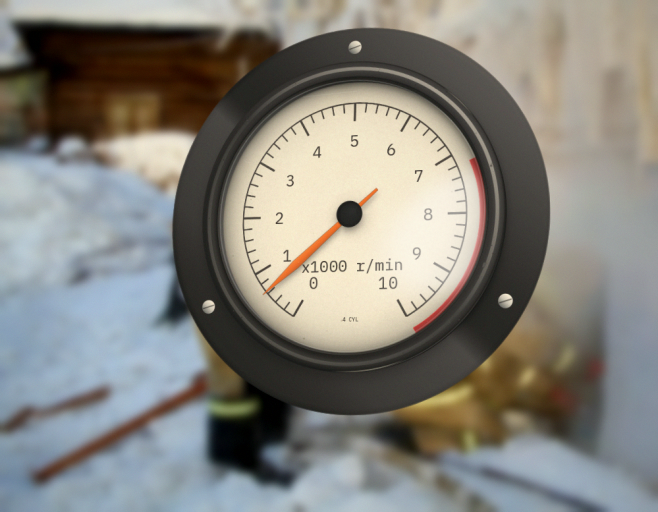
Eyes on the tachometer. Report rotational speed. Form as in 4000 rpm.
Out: 600 rpm
